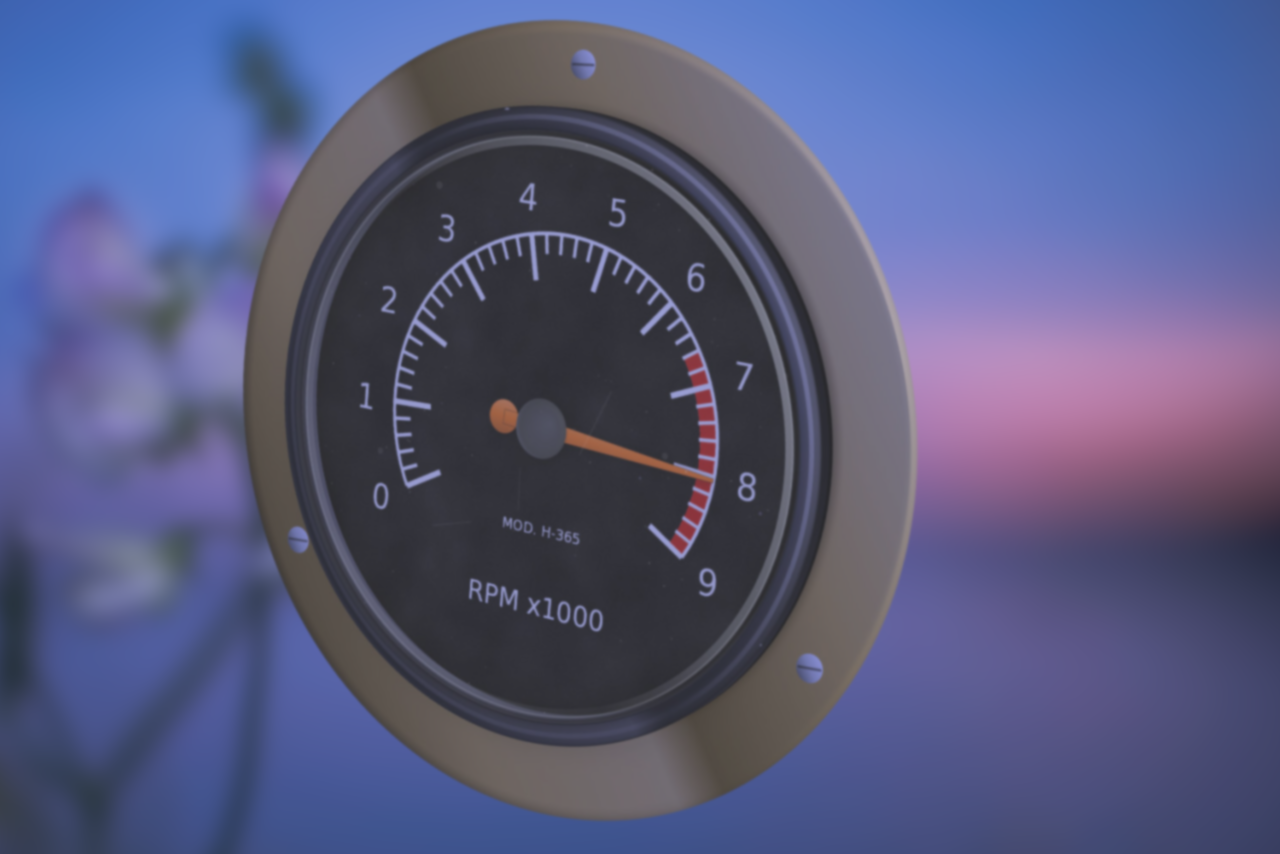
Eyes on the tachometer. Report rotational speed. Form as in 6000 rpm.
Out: 8000 rpm
